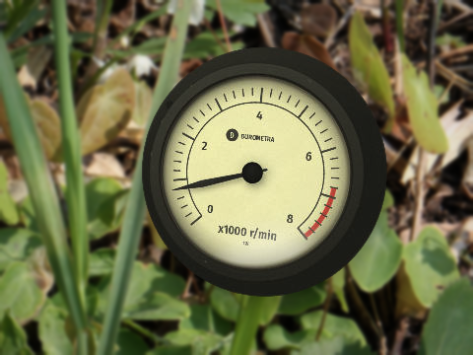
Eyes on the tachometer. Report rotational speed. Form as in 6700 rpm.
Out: 800 rpm
